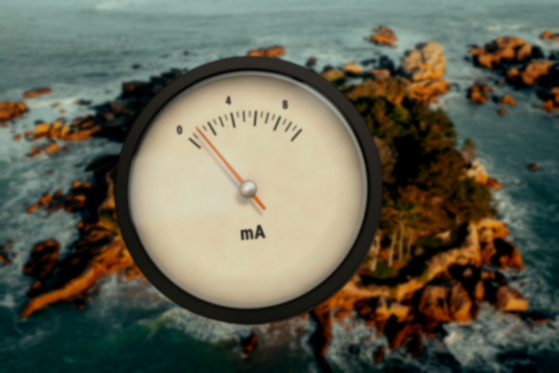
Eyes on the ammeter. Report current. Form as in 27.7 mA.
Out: 1 mA
